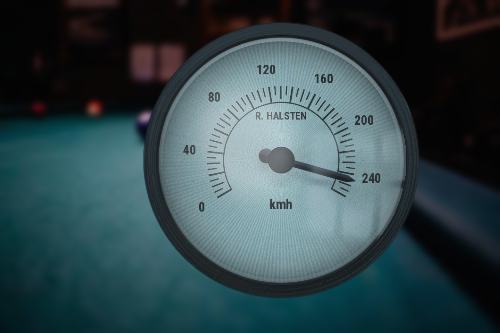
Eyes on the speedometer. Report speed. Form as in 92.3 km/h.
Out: 245 km/h
